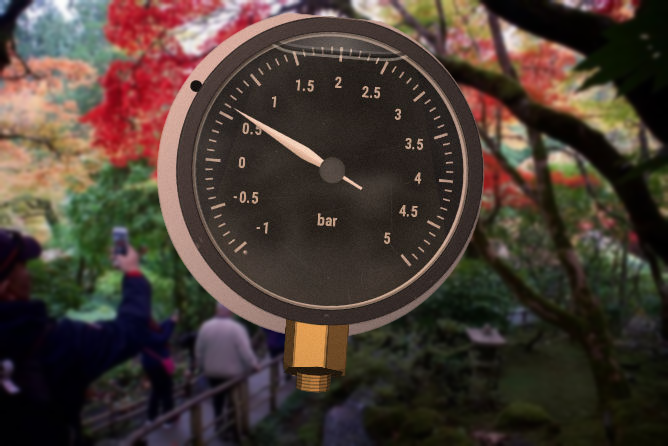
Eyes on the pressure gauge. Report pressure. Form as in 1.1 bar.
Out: 0.6 bar
